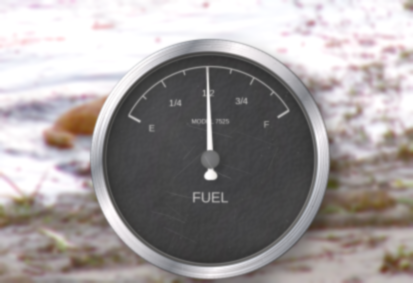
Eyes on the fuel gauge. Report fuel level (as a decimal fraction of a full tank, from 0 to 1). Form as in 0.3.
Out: 0.5
